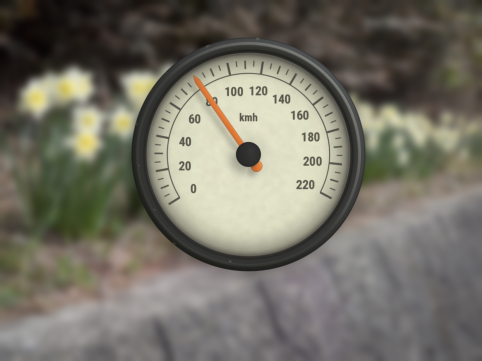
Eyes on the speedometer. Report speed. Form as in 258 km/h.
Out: 80 km/h
